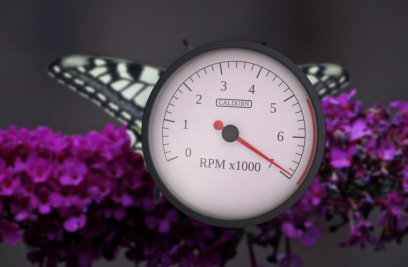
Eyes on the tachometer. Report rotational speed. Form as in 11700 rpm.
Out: 6900 rpm
